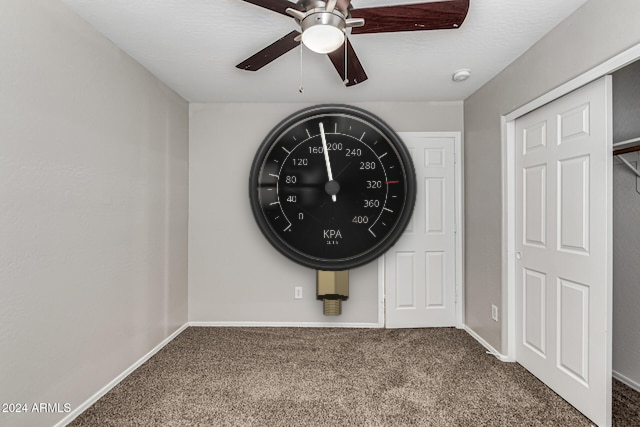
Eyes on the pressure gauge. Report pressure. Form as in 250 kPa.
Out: 180 kPa
